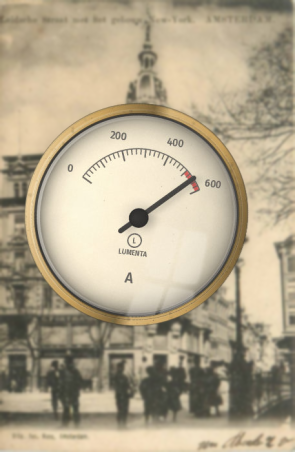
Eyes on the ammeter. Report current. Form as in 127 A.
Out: 540 A
